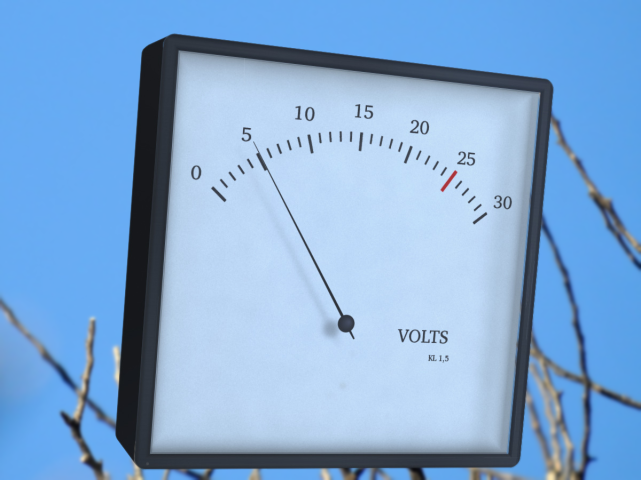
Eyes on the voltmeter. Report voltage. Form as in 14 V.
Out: 5 V
